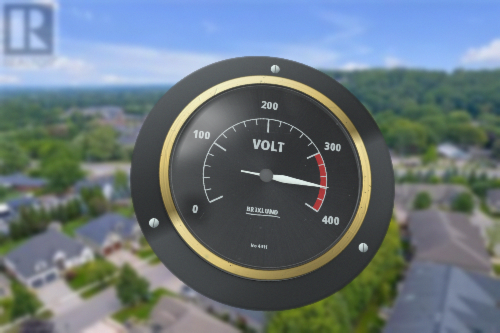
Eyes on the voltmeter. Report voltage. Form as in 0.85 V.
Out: 360 V
